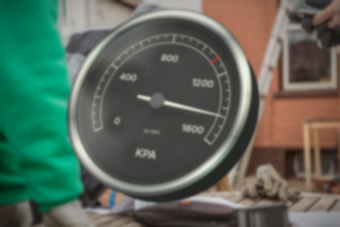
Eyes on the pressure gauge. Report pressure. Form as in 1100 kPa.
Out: 1450 kPa
